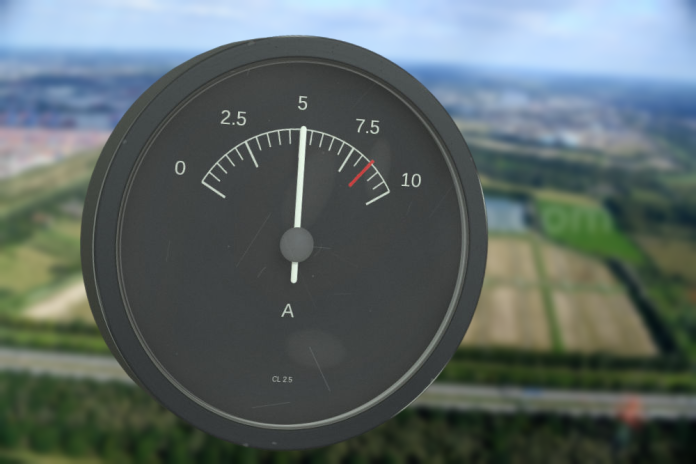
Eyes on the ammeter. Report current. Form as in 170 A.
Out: 5 A
